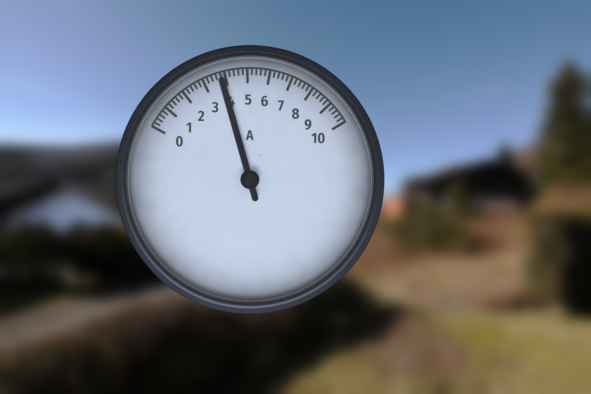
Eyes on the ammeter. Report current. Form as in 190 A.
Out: 3.8 A
